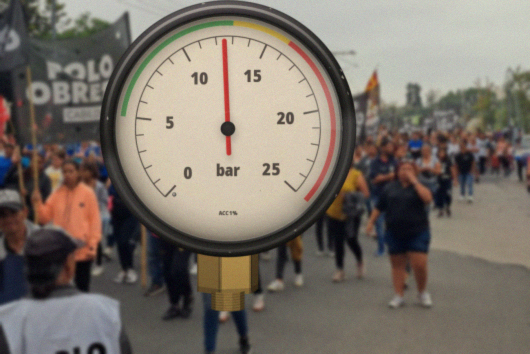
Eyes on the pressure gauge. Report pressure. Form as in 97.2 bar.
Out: 12.5 bar
